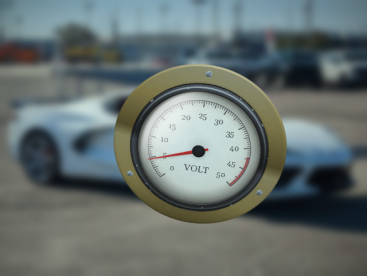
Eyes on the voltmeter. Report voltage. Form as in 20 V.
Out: 5 V
